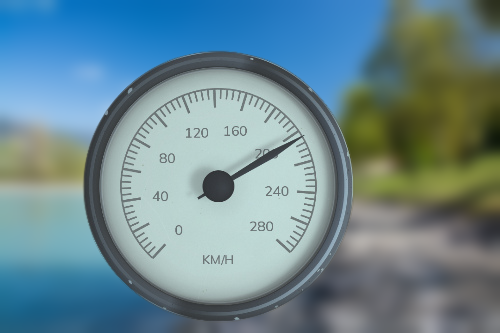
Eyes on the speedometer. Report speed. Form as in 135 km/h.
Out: 204 km/h
